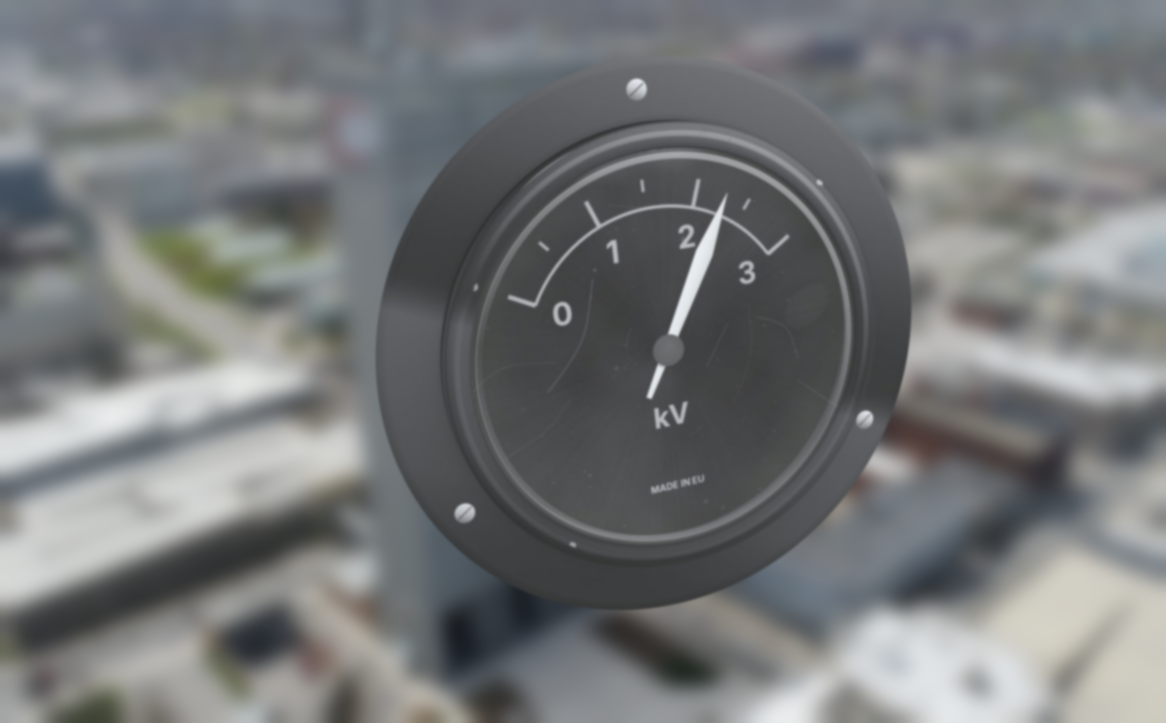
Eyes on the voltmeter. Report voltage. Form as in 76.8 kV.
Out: 2.25 kV
